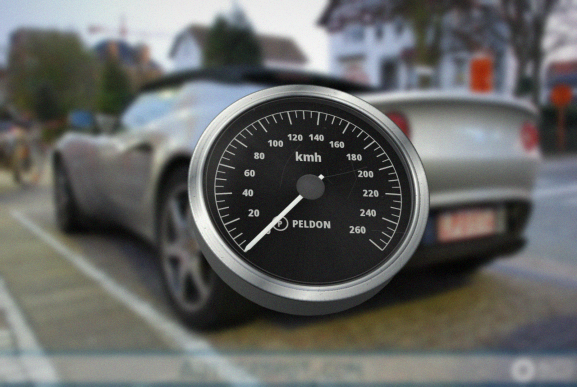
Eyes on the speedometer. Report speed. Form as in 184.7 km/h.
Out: 0 km/h
